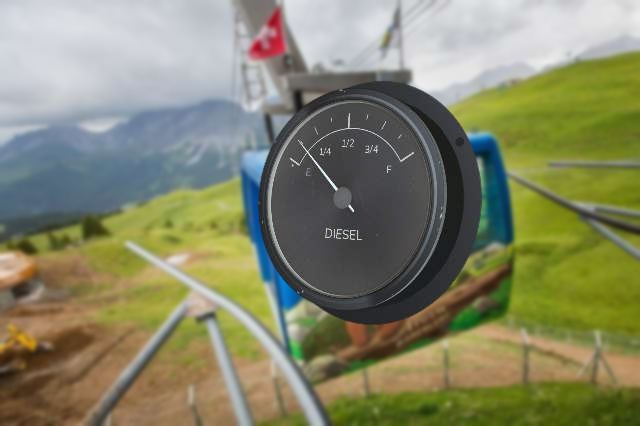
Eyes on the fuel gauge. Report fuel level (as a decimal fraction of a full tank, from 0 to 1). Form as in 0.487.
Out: 0.125
